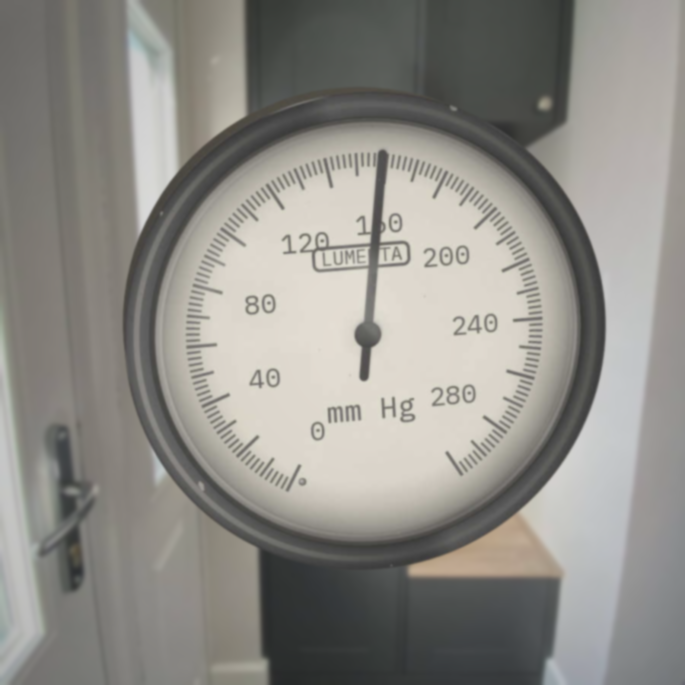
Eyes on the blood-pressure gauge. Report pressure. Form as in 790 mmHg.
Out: 158 mmHg
